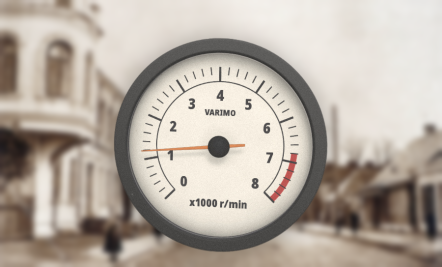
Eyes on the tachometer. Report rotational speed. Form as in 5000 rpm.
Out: 1200 rpm
